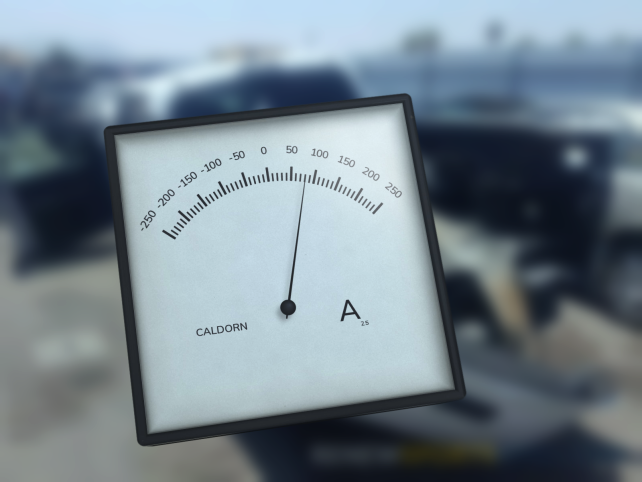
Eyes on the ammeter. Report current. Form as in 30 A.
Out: 80 A
